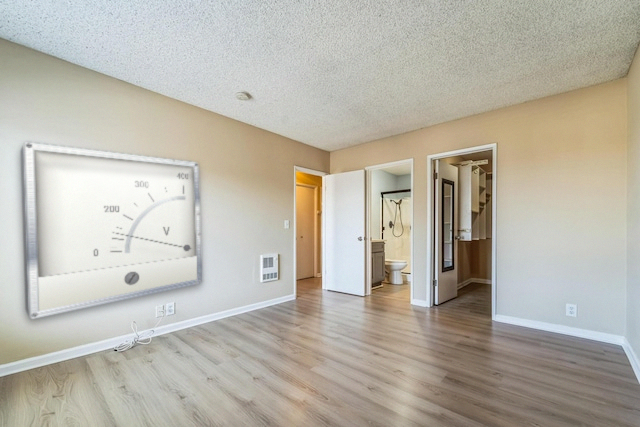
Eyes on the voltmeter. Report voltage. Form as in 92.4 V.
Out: 125 V
